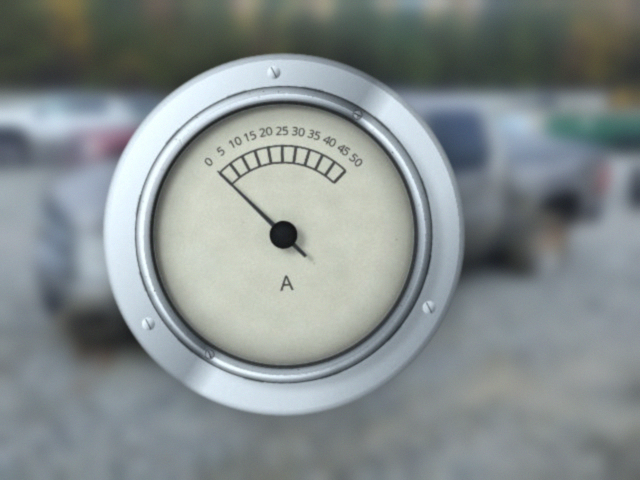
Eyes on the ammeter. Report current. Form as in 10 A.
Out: 0 A
